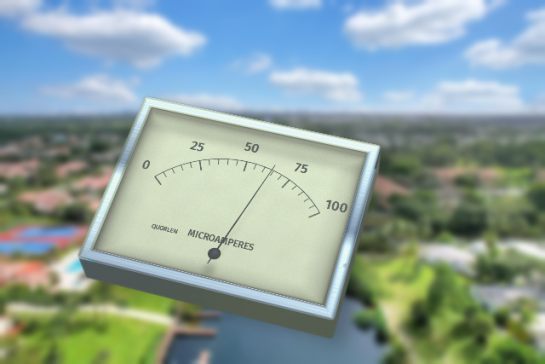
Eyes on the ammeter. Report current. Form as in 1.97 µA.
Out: 65 µA
